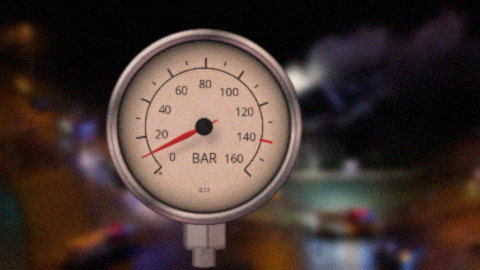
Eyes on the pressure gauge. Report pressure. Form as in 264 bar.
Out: 10 bar
